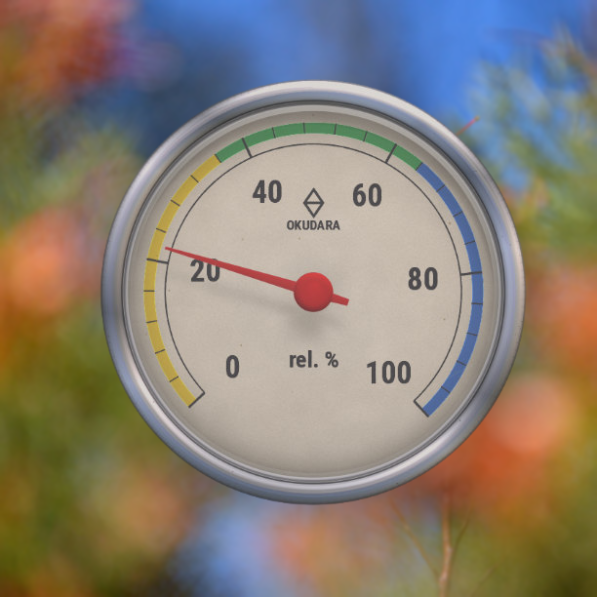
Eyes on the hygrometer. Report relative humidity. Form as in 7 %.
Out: 22 %
